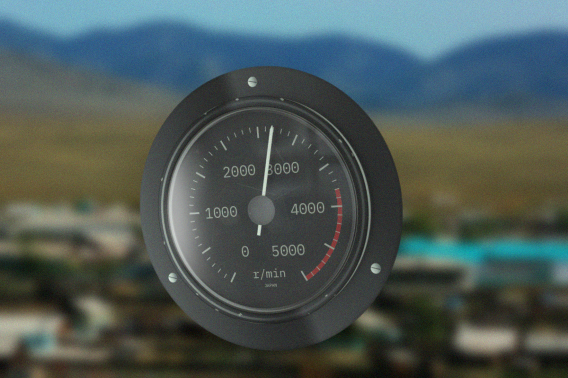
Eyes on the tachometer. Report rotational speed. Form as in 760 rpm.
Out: 2700 rpm
